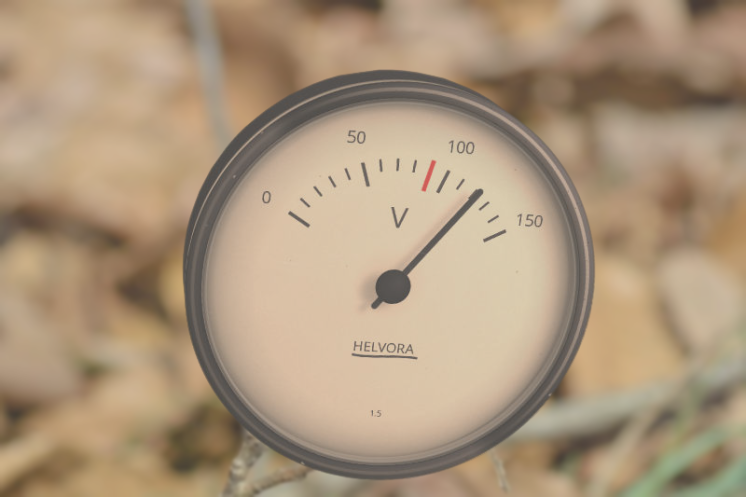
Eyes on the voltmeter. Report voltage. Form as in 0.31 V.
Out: 120 V
